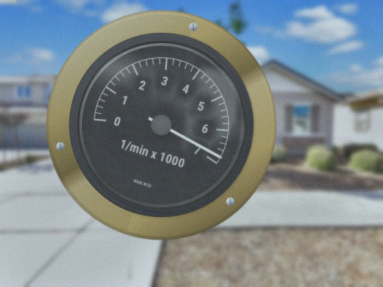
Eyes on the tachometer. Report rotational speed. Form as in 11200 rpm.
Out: 6800 rpm
